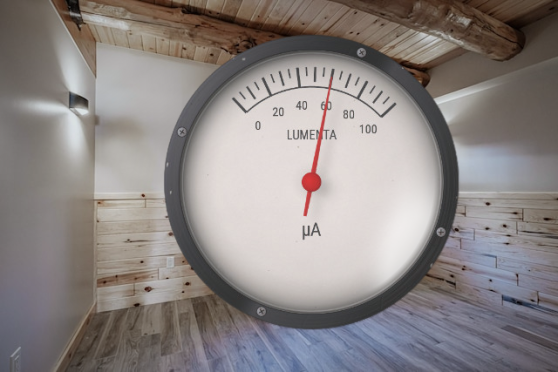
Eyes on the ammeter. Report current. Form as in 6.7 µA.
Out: 60 µA
